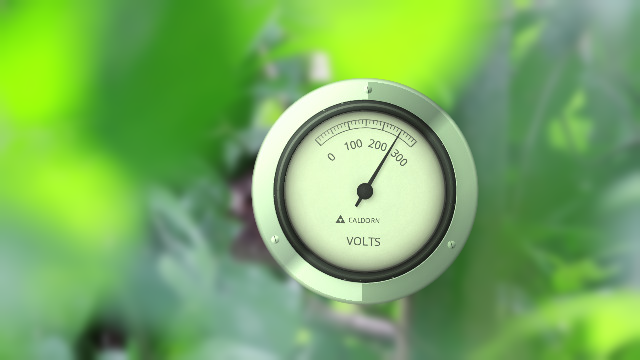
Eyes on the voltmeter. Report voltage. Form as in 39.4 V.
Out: 250 V
